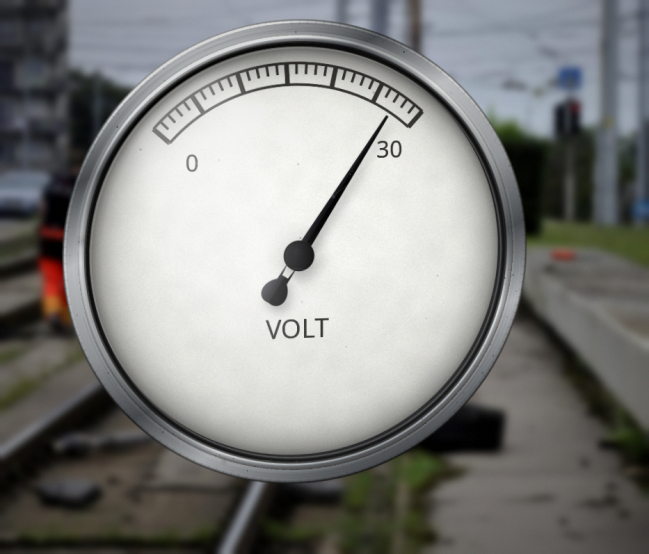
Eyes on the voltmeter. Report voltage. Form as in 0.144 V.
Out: 27 V
